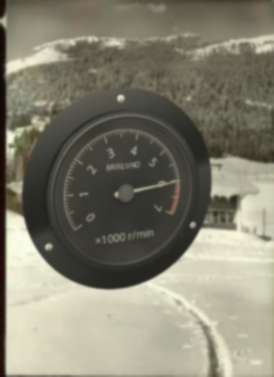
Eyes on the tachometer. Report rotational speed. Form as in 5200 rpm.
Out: 6000 rpm
